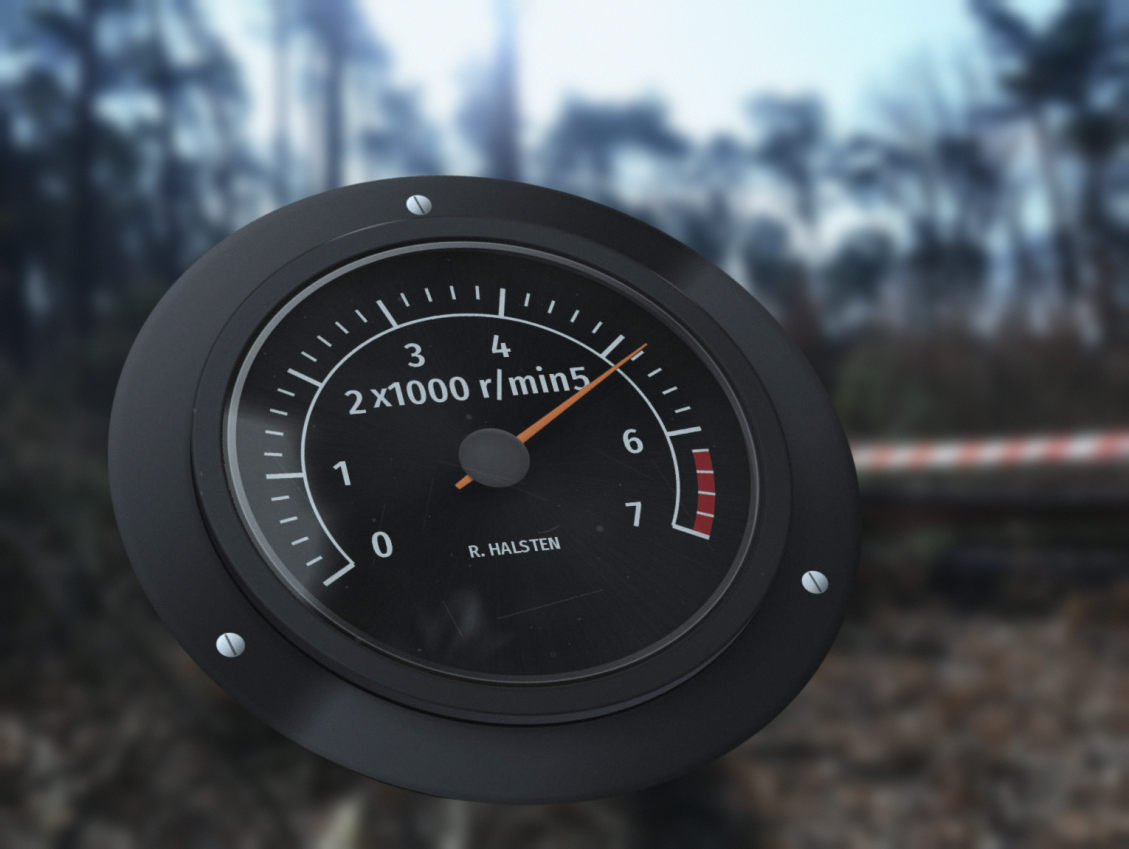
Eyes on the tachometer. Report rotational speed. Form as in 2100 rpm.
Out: 5200 rpm
